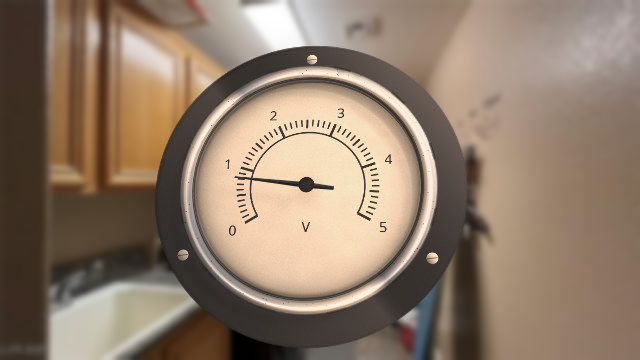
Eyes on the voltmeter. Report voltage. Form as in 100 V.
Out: 0.8 V
